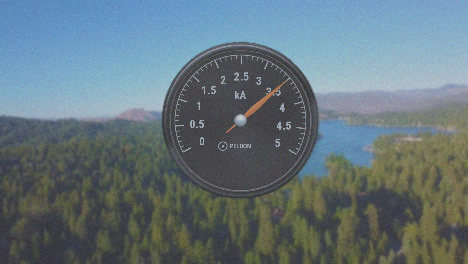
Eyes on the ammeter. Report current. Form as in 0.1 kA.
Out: 3.5 kA
